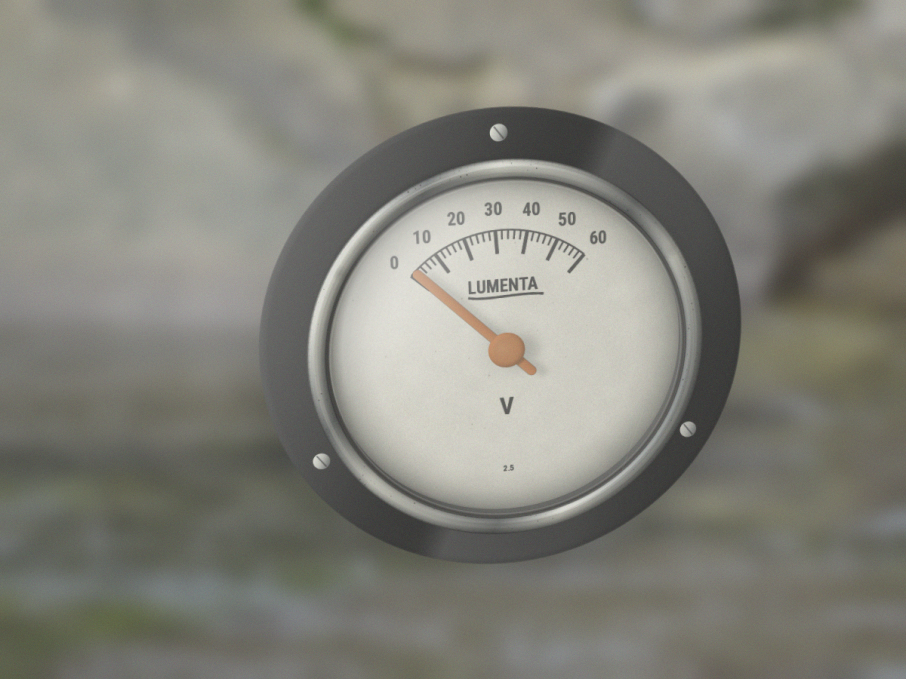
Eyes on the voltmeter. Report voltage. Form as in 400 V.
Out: 2 V
